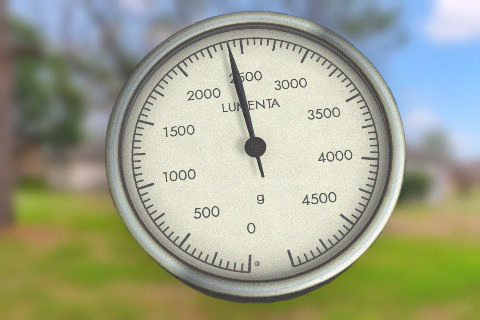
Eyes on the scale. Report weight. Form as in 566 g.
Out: 2400 g
